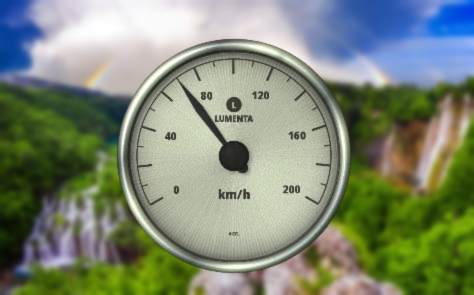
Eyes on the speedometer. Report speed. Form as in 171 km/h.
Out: 70 km/h
